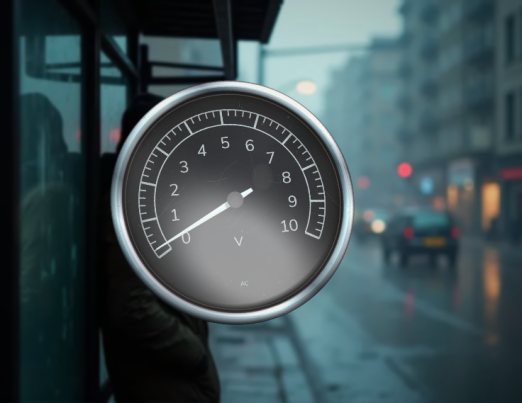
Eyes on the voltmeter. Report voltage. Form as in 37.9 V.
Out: 0.2 V
